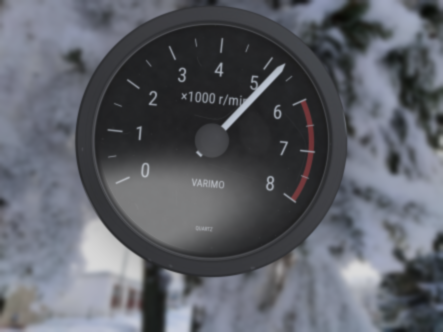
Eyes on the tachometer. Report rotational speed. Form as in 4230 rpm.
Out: 5250 rpm
